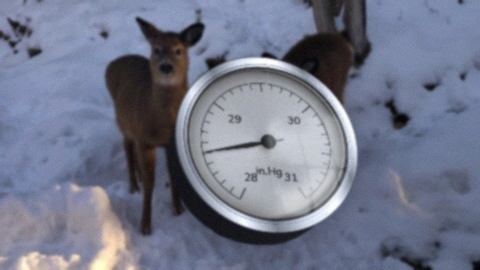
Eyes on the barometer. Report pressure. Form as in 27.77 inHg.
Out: 28.5 inHg
